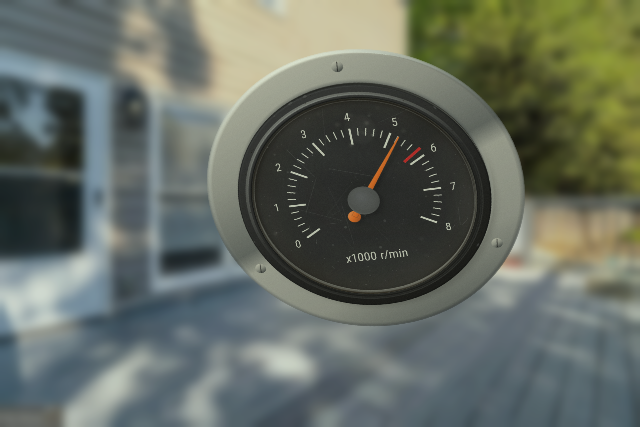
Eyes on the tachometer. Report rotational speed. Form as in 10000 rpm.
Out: 5200 rpm
